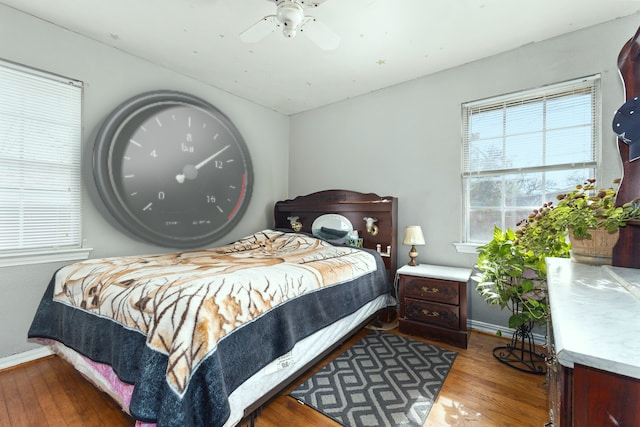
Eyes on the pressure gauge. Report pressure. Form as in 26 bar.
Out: 11 bar
